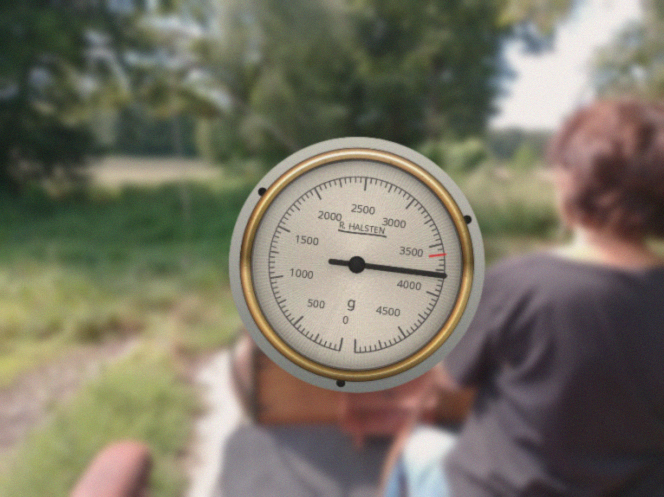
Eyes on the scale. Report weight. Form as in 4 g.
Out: 3800 g
